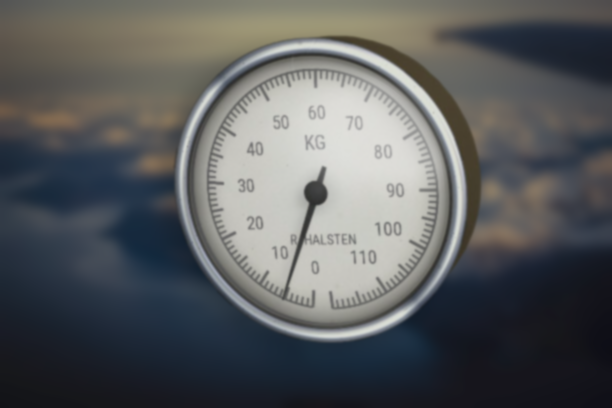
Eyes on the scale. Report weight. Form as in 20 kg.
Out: 5 kg
